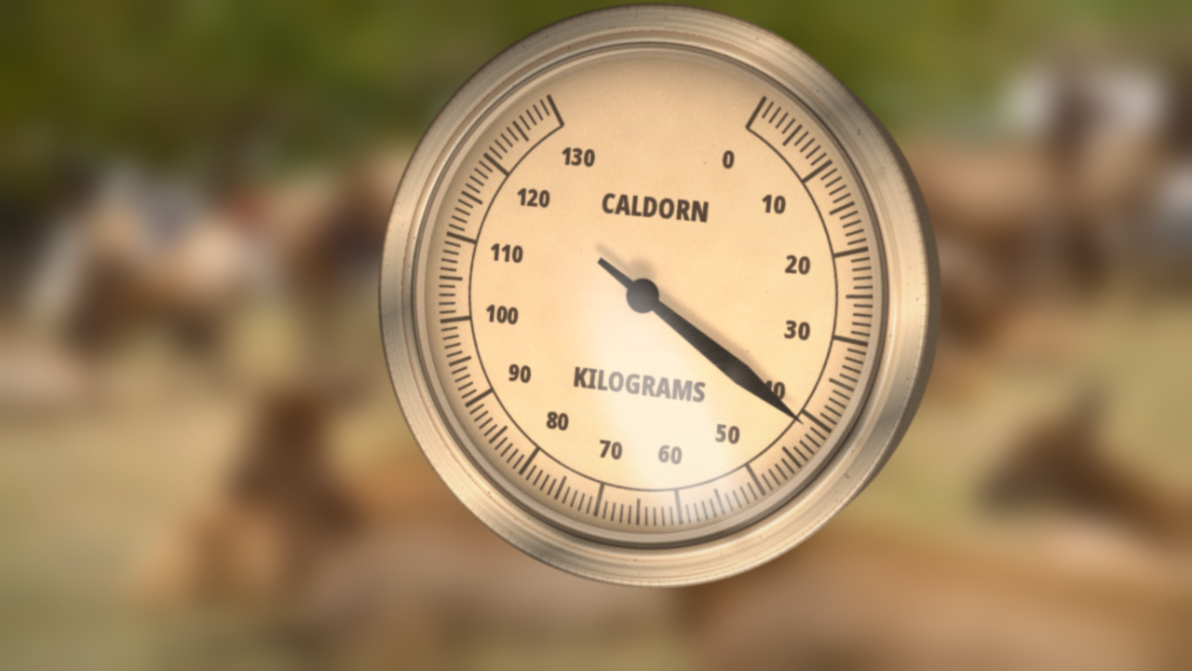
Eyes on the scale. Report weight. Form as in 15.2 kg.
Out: 41 kg
